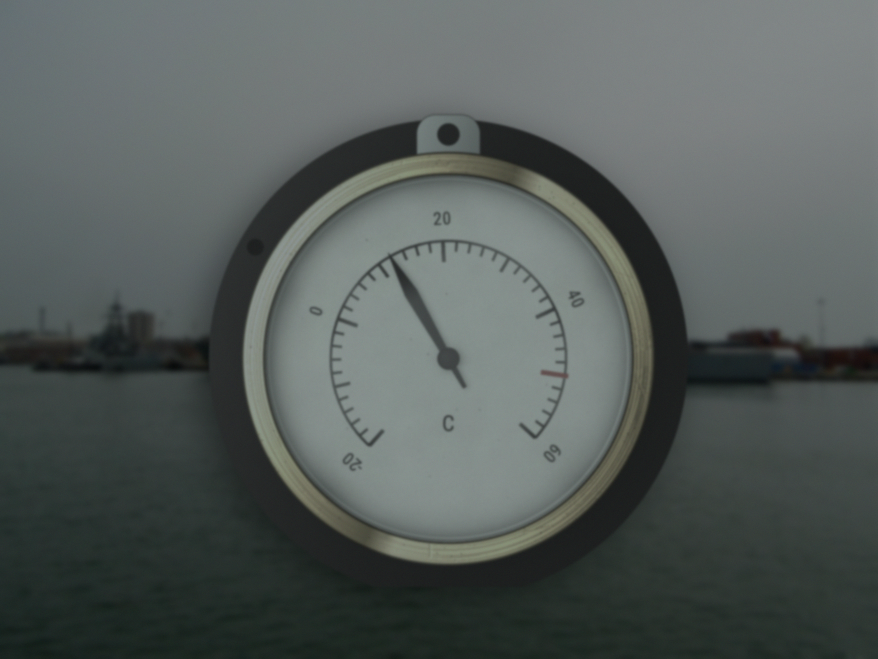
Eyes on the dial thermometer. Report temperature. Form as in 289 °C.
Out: 12 °C
